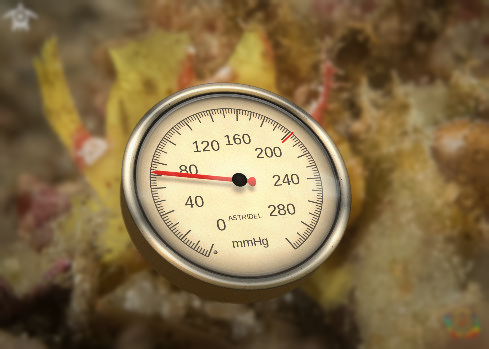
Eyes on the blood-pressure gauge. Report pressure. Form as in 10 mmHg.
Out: 70 mmHg
